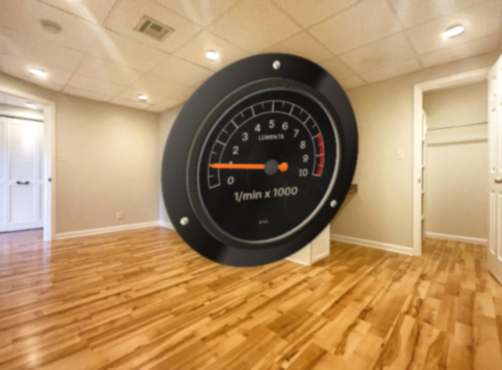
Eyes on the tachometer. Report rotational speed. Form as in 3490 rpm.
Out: 1000 rpm
